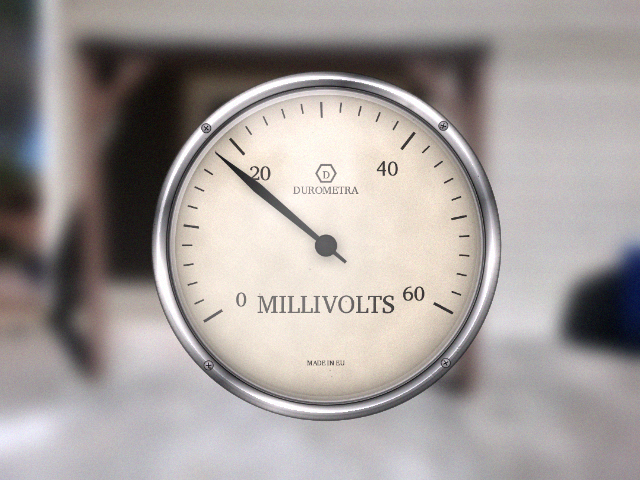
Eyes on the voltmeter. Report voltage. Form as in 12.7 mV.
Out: 18 mV
